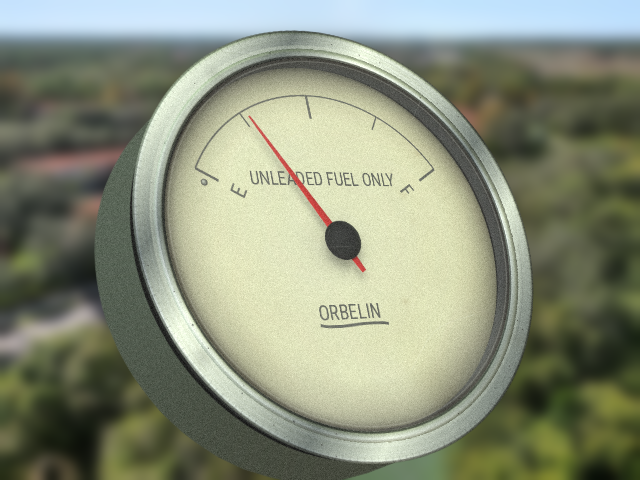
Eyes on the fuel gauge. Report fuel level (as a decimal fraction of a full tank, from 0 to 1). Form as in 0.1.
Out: 0.25
